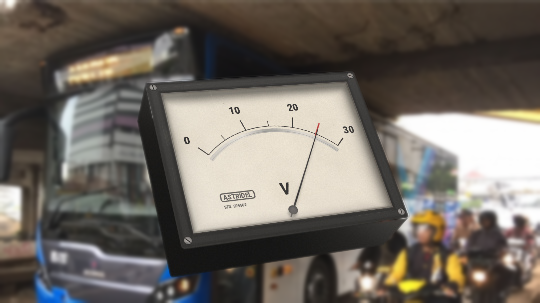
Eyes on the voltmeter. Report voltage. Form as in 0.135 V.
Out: 25 V
